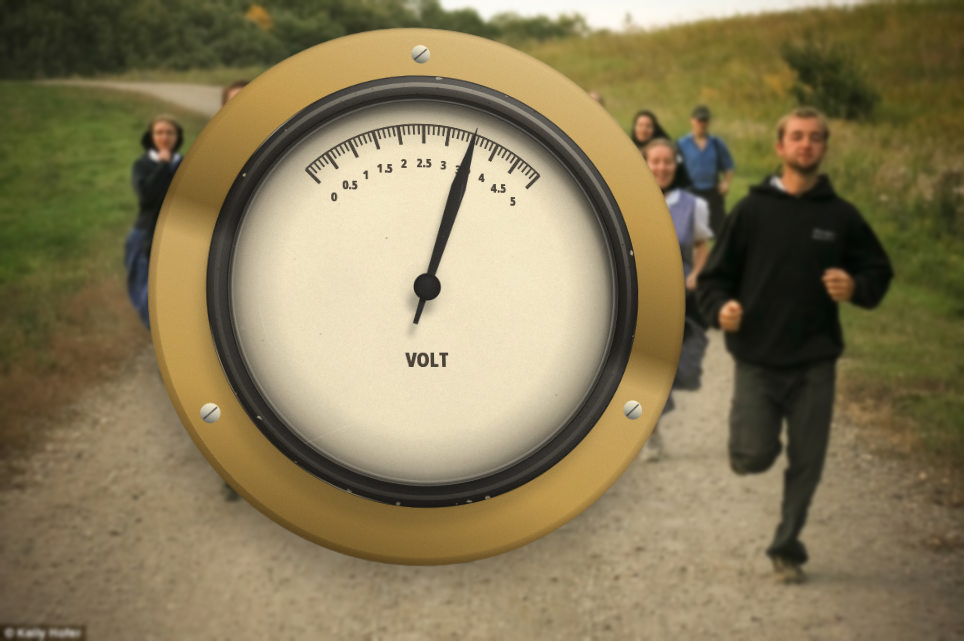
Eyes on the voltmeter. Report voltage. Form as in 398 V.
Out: 3.5 V
